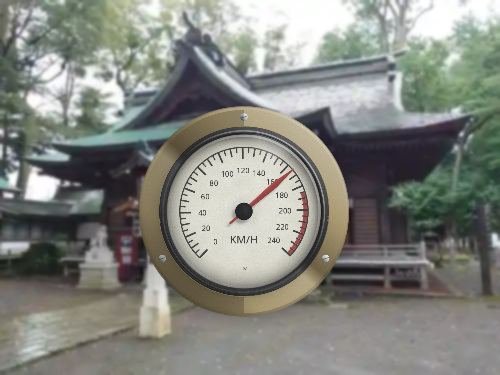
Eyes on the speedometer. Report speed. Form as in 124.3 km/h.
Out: 165 km/h
